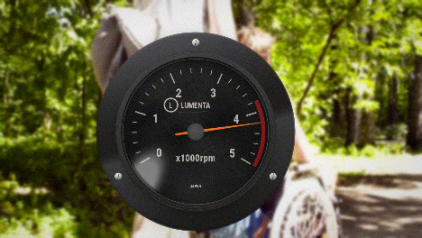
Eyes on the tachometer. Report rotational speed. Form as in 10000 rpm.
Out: 4200 rpm
